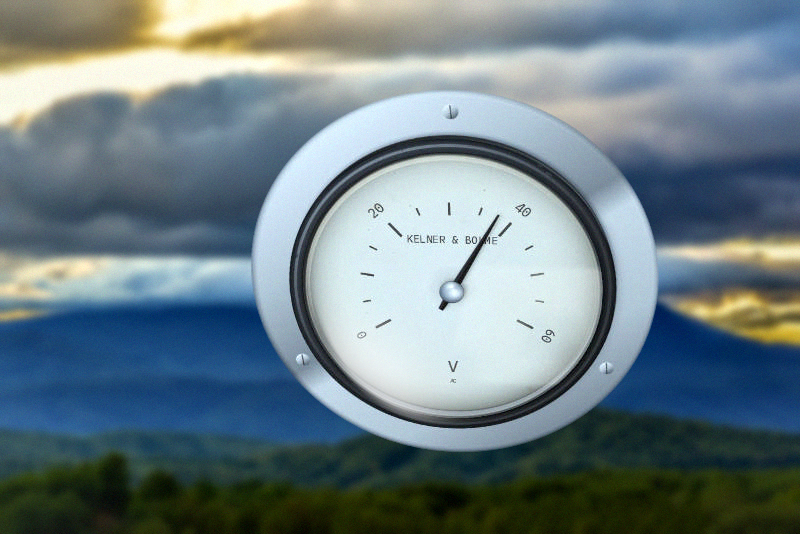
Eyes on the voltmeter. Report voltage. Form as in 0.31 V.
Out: 37.5 V
